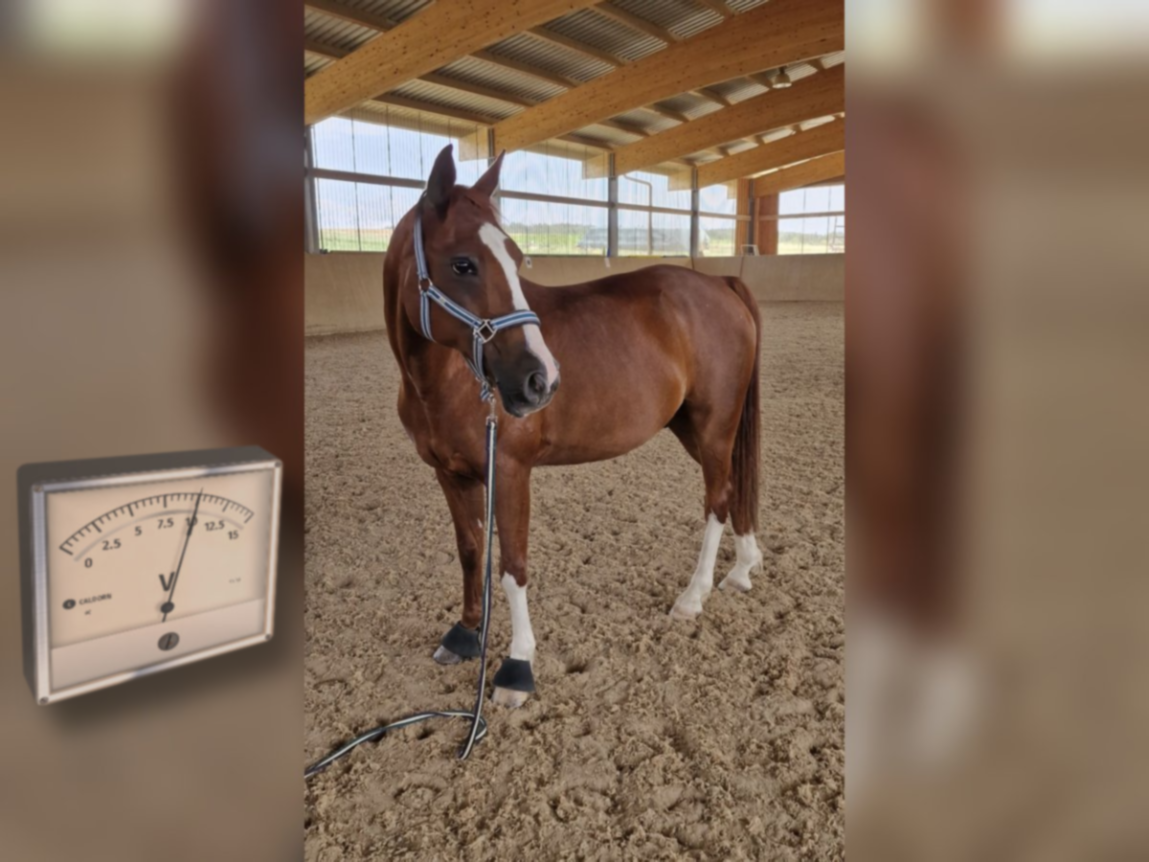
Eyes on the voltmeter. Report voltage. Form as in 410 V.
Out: 10 V
